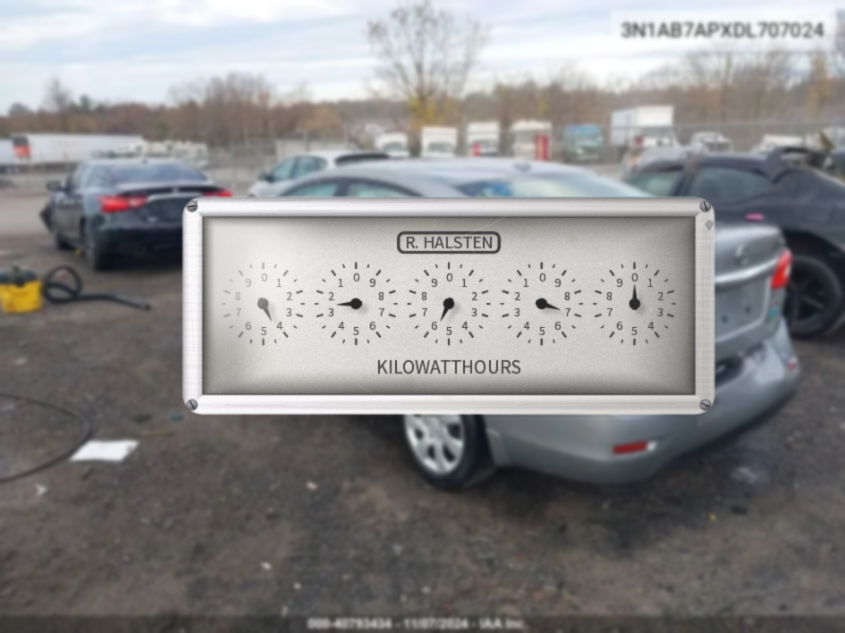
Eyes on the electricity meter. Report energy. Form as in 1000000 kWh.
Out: 42570 kWh
